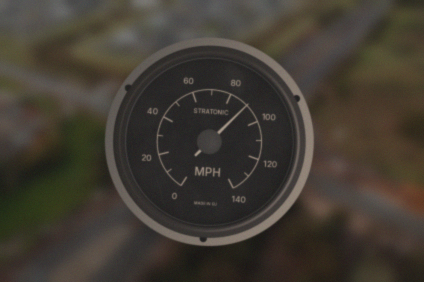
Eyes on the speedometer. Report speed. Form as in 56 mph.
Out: 90 mph
